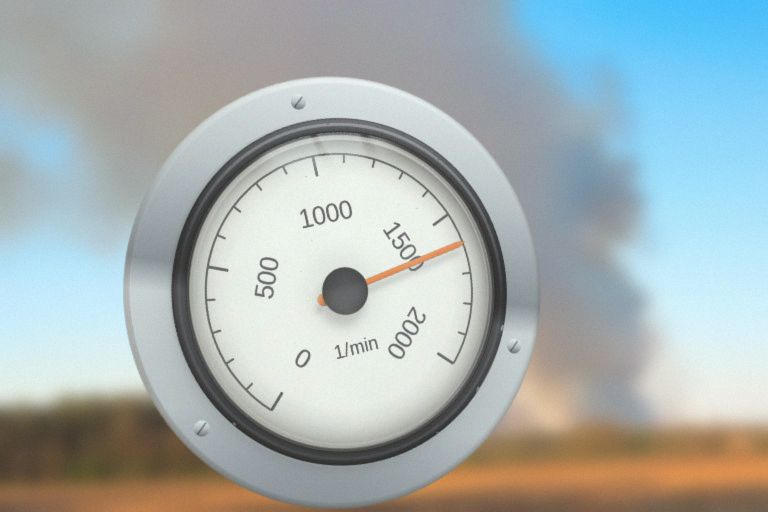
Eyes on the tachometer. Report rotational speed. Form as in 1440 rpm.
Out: 1600 rpm
